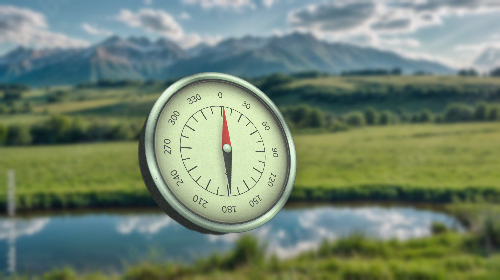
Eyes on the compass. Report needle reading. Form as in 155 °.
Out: 0 °
